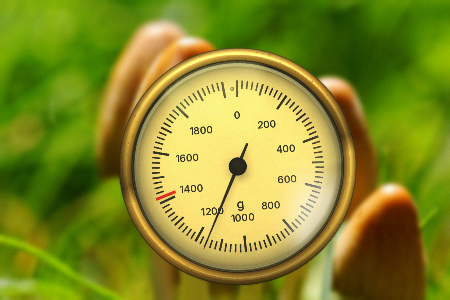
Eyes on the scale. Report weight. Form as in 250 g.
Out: 1160 g
